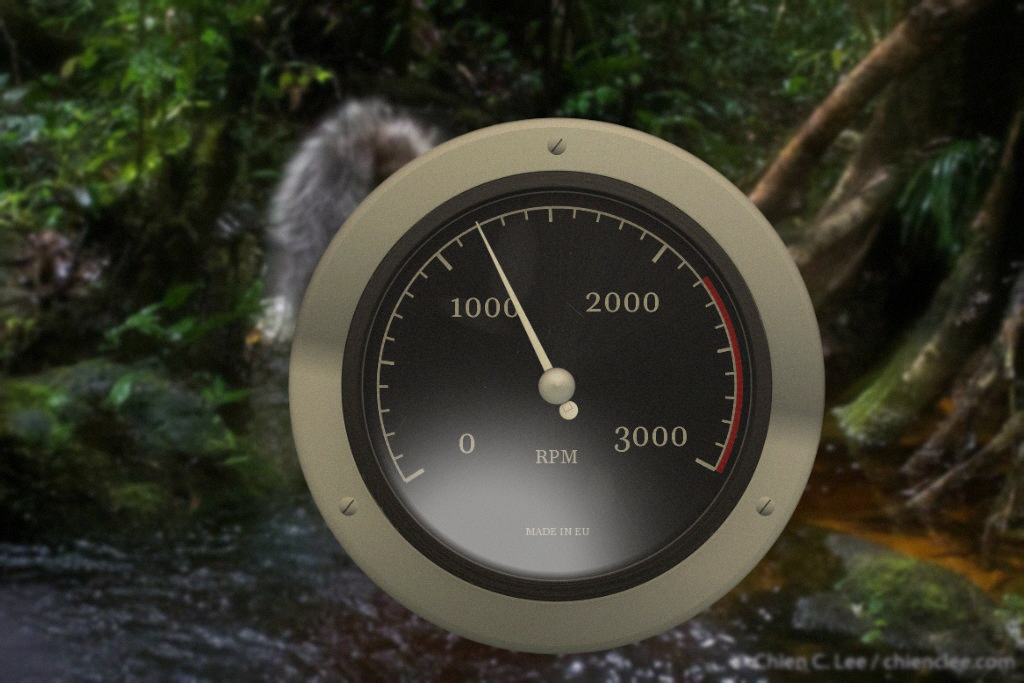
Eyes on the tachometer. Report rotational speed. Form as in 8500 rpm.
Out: 1200 rpm
